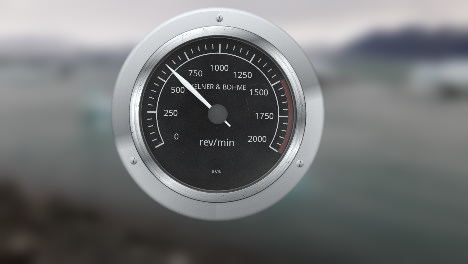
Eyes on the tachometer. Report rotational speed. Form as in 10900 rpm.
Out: 600 rpm
